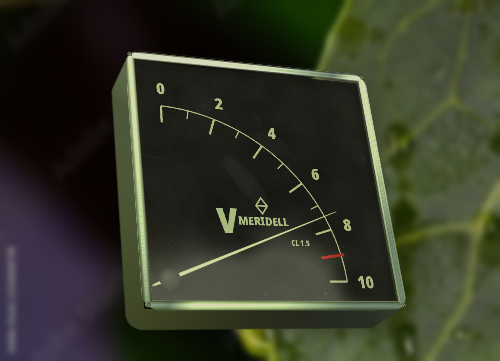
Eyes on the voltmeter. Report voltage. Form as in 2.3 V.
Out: 7.5 V
